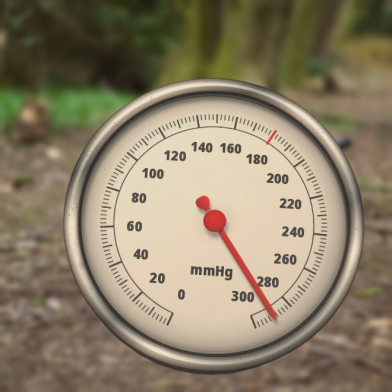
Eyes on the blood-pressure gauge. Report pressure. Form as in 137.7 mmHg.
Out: 290 mmHg
